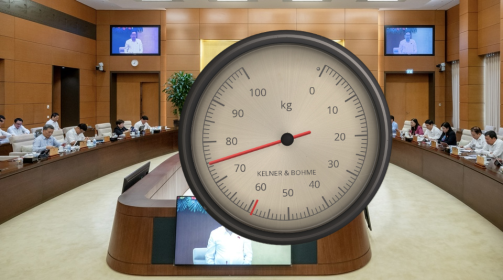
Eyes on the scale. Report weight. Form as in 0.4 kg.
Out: 75 kg
